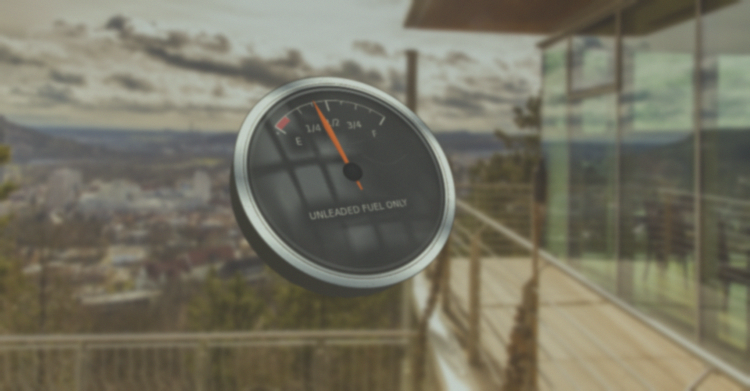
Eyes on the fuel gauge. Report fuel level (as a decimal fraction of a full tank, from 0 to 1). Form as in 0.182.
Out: 0.375
